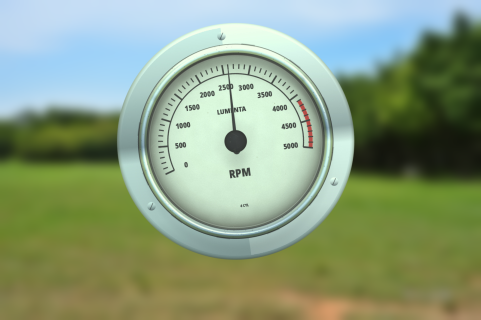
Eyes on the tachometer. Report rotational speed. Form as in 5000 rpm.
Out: 2600 rpm
